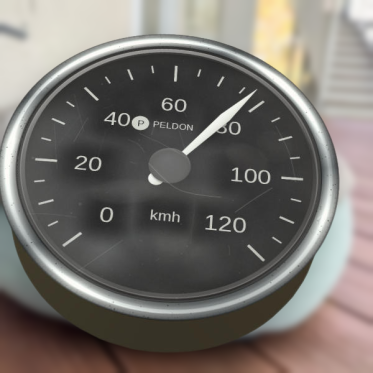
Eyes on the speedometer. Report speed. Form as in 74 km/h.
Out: 77.5 km/h
